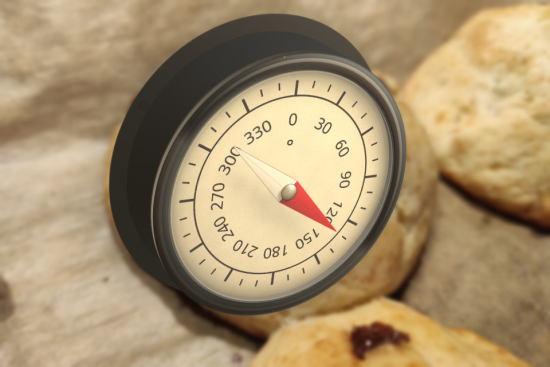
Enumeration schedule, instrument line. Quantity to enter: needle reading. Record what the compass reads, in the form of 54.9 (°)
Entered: 130 (°)
